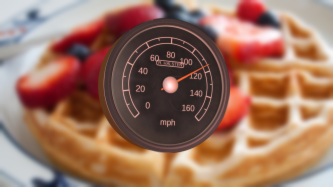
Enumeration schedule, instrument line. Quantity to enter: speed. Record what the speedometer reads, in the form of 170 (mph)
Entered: 115 (mph)
